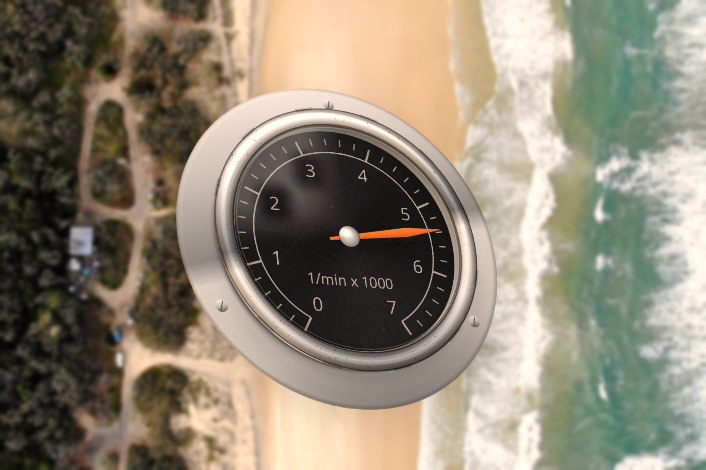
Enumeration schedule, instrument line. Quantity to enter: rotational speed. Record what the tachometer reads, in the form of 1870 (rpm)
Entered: 5400 (rpm)
